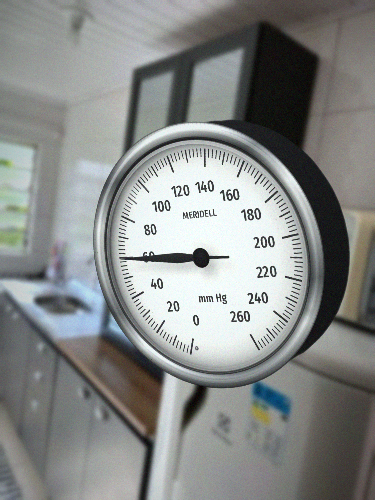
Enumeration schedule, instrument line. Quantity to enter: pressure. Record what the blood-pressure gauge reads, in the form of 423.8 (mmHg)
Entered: 60 (mmHg)
